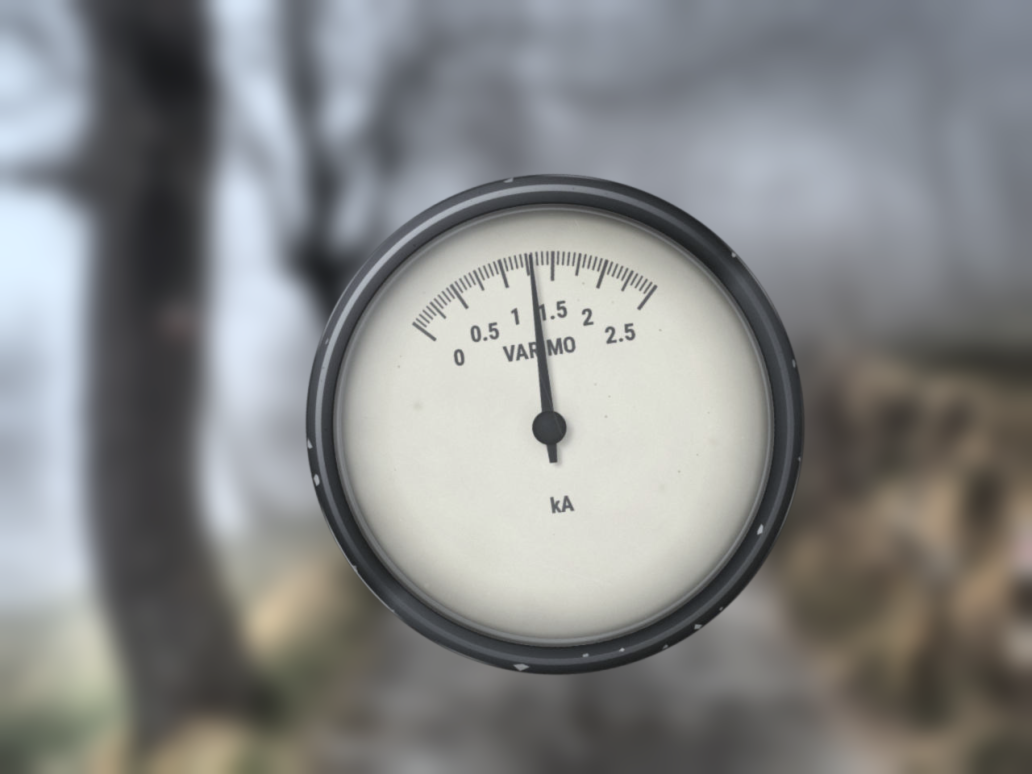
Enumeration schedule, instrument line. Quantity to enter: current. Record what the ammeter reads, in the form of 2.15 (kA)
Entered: 1.3 (kA)
